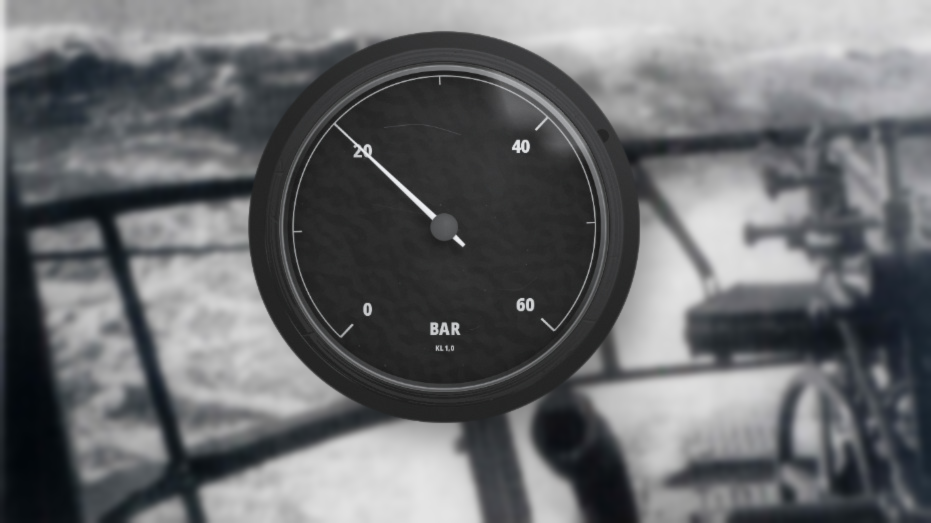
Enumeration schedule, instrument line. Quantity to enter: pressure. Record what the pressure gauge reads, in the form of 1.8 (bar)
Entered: 20 (bar)
